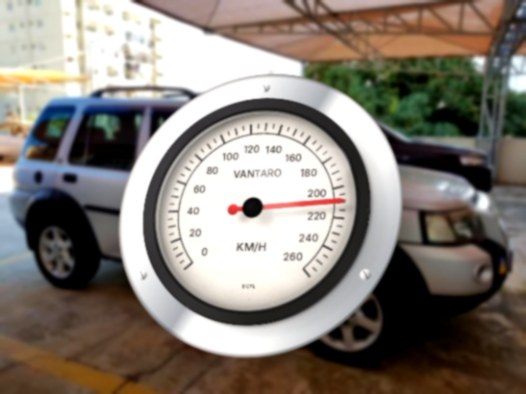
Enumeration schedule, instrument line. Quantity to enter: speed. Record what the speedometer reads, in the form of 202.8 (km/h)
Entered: 210 (km/h)
